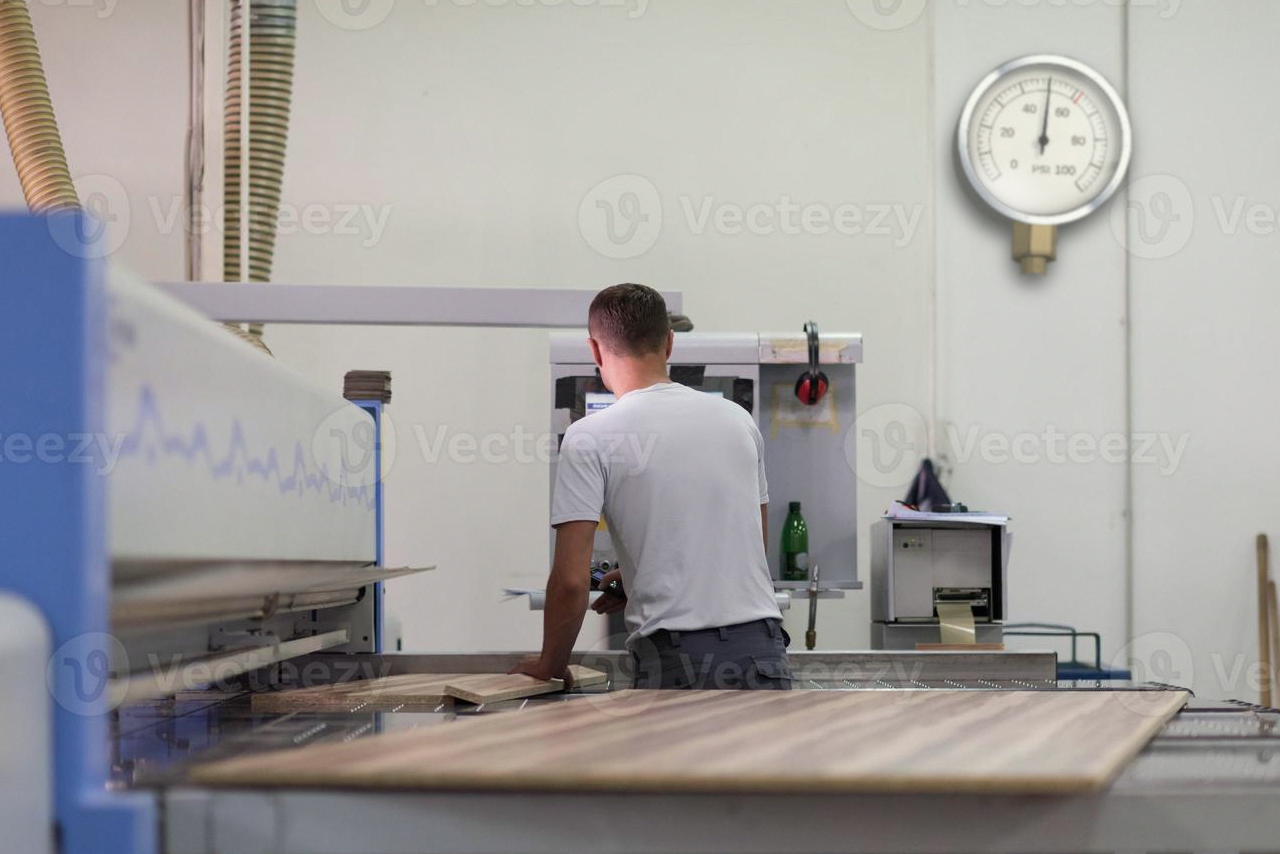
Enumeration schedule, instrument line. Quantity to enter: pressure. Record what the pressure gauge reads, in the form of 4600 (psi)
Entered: 50 (psi)
